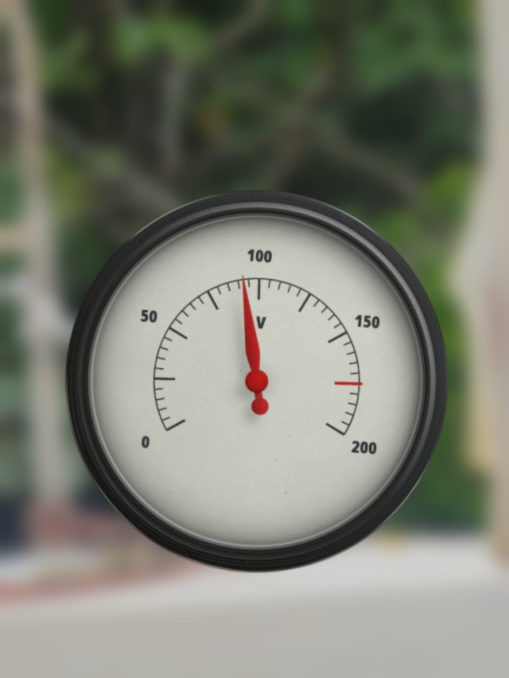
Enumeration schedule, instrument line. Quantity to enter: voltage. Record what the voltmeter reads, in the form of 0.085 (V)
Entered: 92.5 (V)
